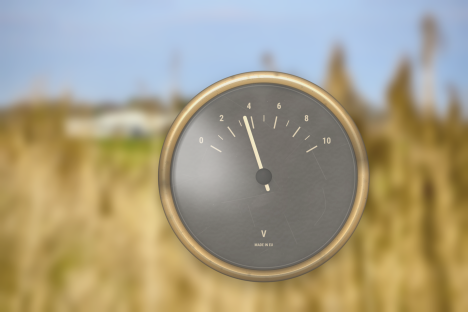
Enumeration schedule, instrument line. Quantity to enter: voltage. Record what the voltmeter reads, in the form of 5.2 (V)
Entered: 3.5 (V)
